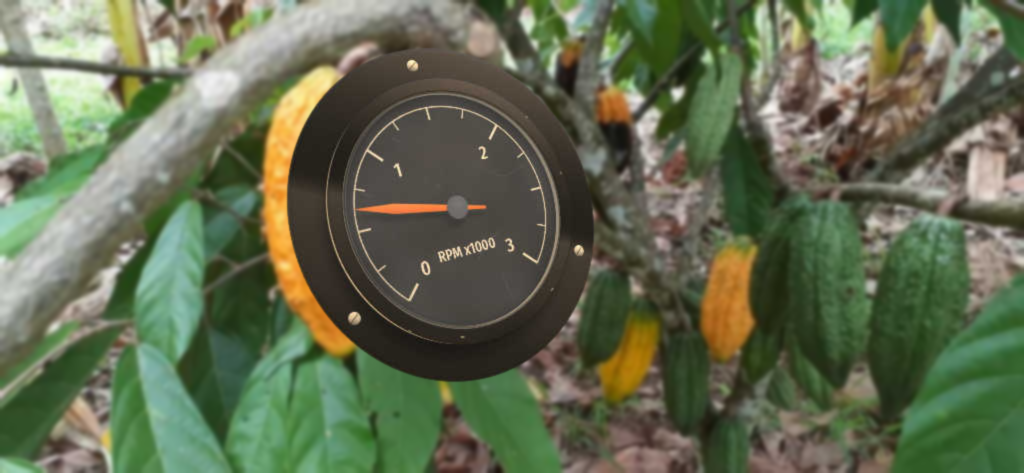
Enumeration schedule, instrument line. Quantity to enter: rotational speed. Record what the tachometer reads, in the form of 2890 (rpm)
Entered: 625 (rpm)
